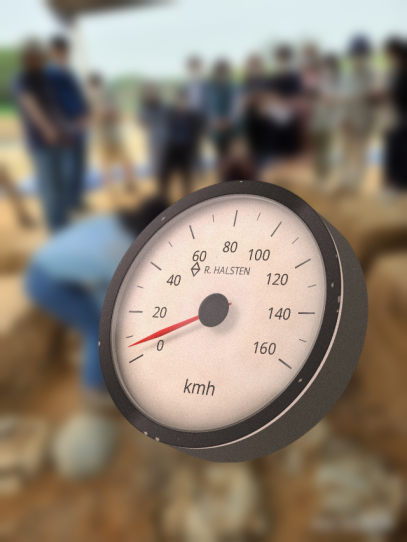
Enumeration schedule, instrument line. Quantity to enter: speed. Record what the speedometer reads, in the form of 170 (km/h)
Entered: 5 (km/h)
